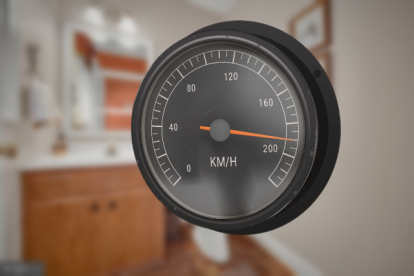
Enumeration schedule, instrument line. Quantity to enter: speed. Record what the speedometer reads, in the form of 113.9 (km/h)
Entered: 190 (km/h)
